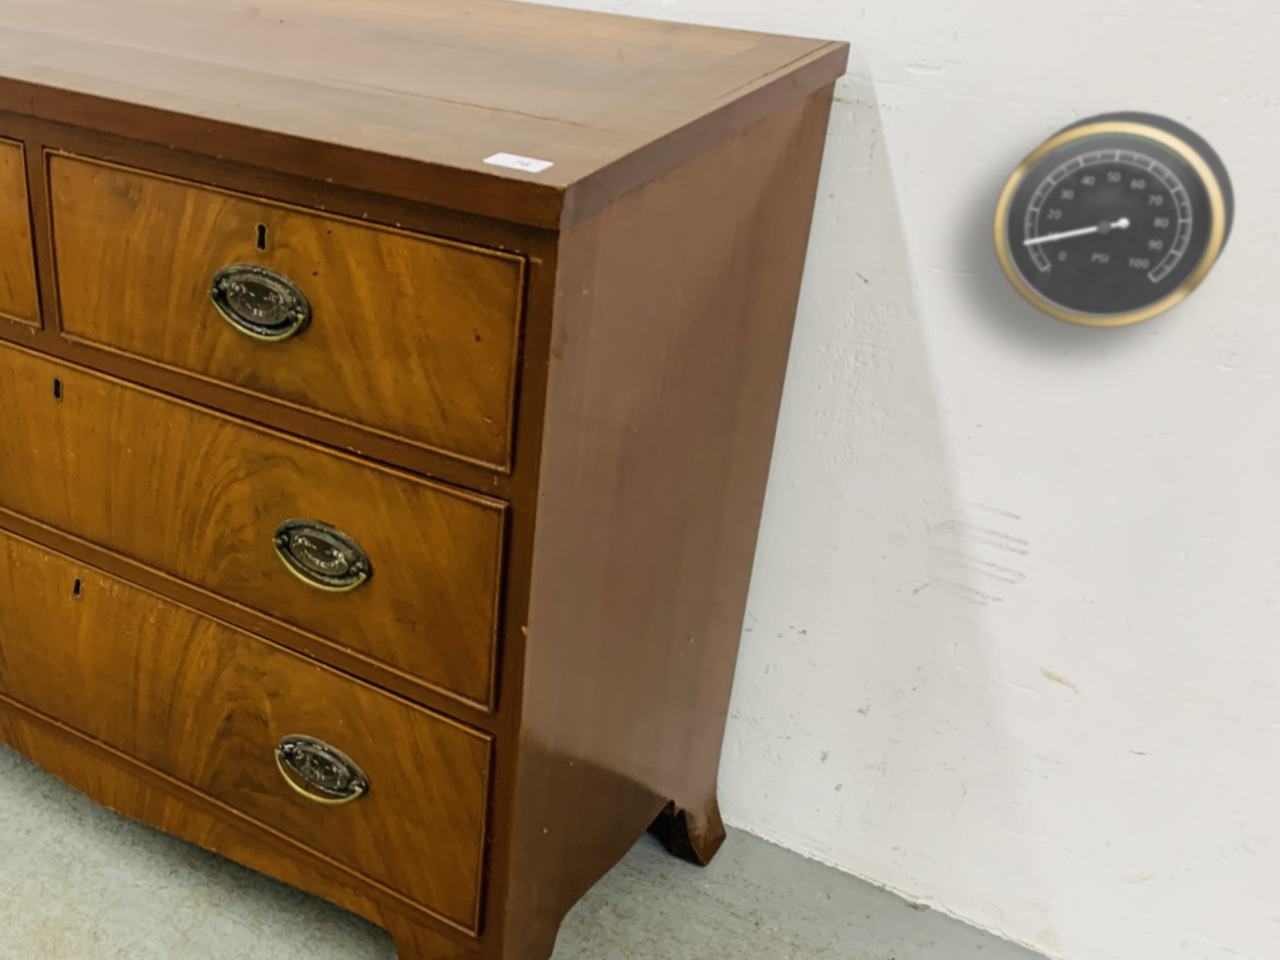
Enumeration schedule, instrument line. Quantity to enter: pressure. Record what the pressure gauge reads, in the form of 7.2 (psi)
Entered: 10 (psi)
